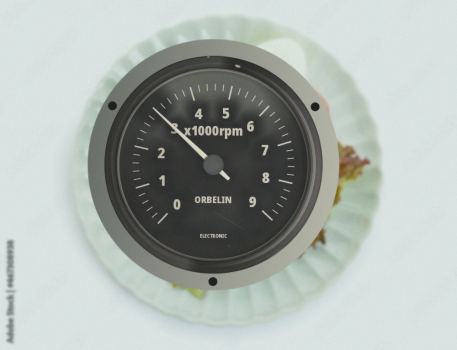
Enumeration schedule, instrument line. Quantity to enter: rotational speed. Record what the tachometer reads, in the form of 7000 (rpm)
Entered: 3000 (rpm)
